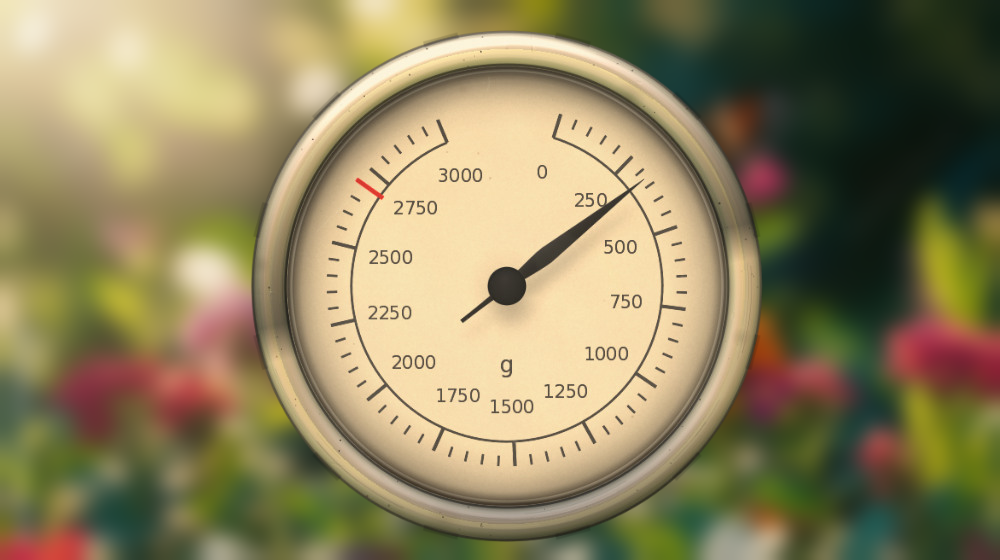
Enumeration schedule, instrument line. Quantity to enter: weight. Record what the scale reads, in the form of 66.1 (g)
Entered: 325 (g)
